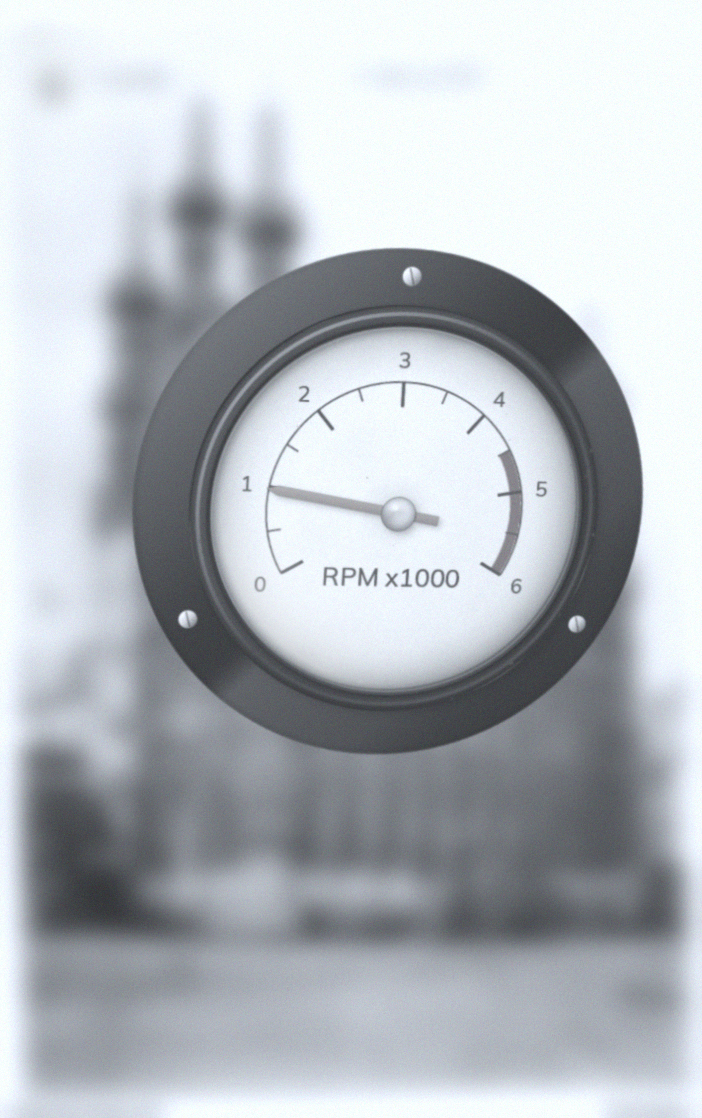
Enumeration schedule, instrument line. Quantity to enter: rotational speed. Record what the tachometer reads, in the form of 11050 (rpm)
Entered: 1000 (rpm)
